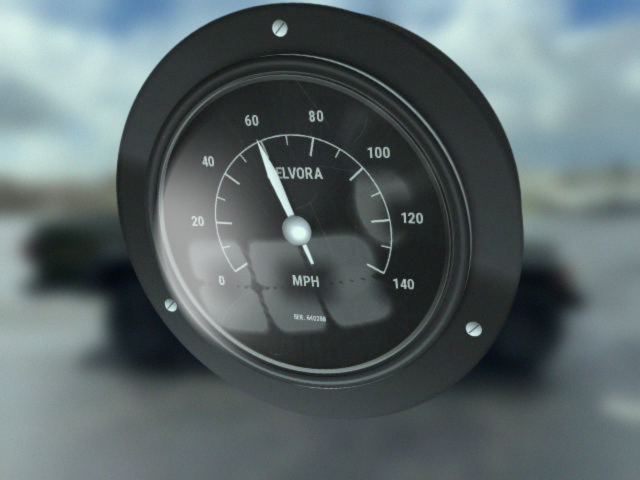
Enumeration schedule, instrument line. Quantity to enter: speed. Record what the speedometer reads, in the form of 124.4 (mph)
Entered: 60 (mph)
